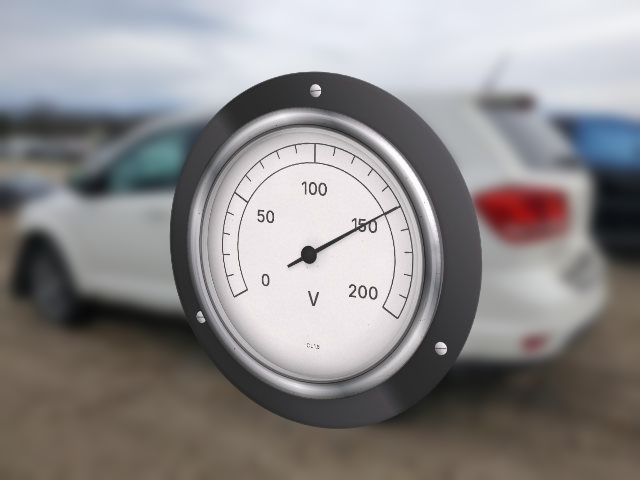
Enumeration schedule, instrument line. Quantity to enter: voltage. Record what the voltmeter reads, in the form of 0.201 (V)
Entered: 150 (V)
